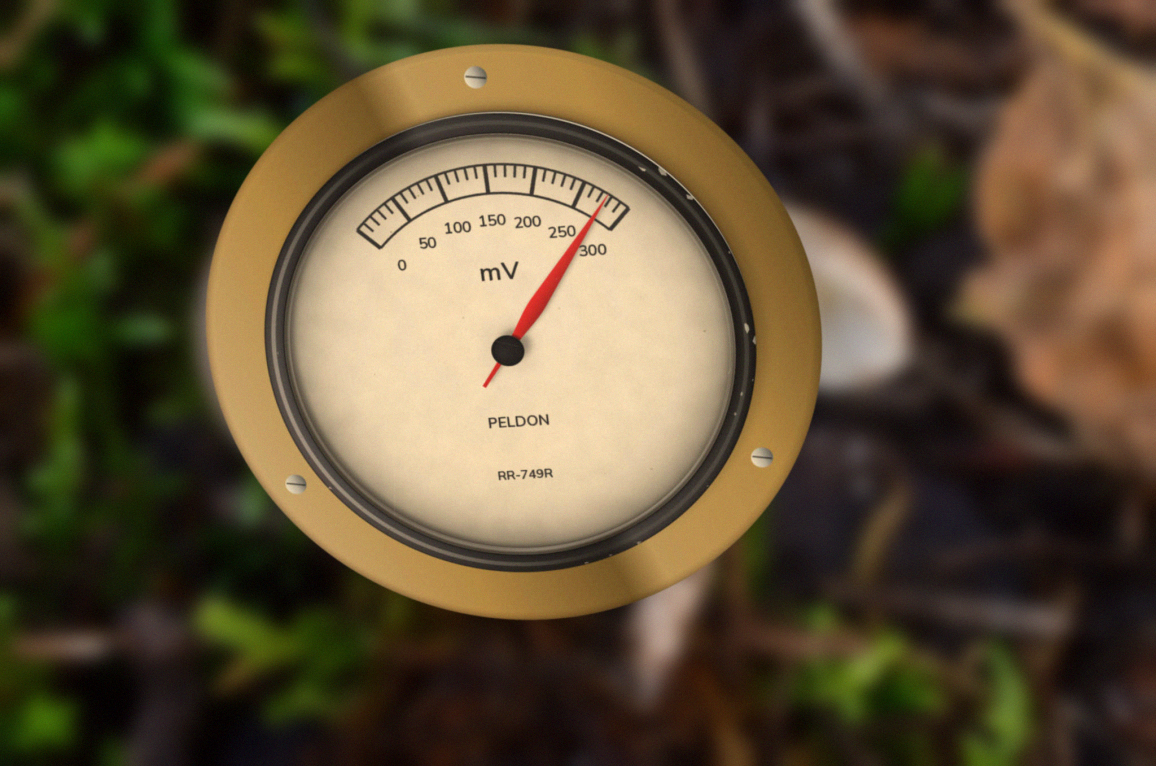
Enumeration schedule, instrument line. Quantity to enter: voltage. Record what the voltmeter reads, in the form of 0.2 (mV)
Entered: 275 (mV)
